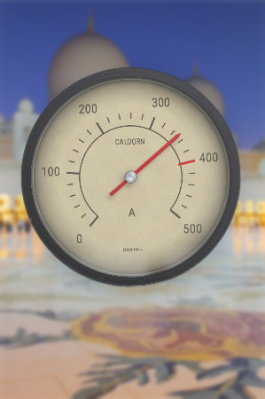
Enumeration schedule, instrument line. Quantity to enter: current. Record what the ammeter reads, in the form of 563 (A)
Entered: 350 (A)
